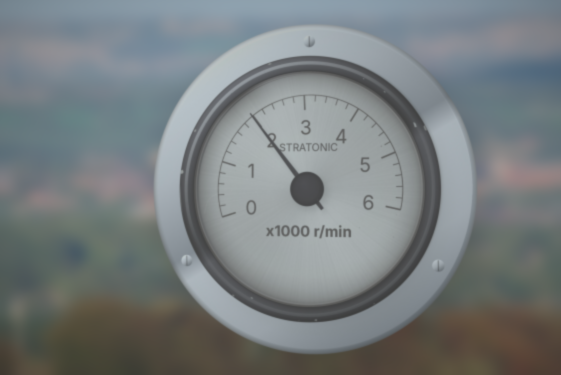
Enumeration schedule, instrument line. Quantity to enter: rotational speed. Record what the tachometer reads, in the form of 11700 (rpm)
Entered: 2000 (rpm)
